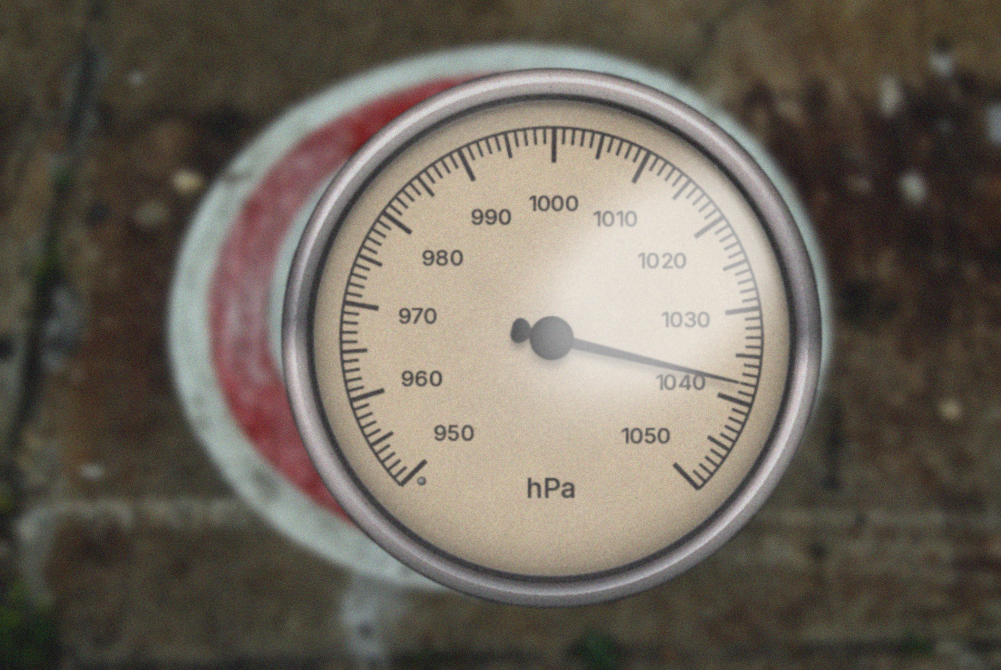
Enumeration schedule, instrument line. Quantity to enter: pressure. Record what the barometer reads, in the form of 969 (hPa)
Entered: 1038 (hPa)
